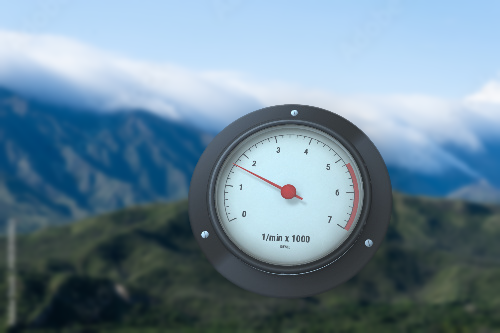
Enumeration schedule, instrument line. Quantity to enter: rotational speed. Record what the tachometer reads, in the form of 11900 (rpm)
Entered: 1600 (rpm)
